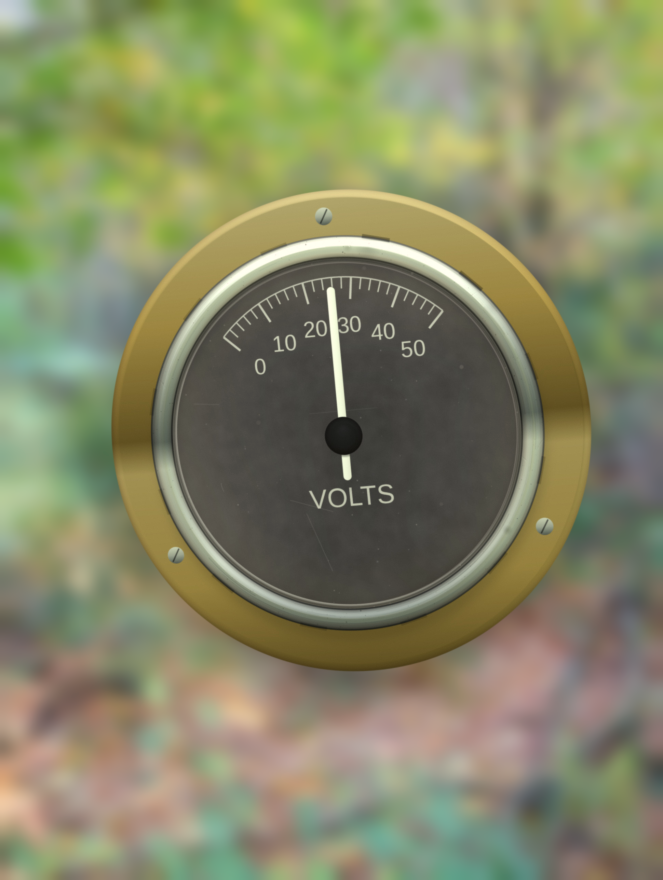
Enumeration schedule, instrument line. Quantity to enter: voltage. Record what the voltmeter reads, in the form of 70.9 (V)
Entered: 26 (V)
